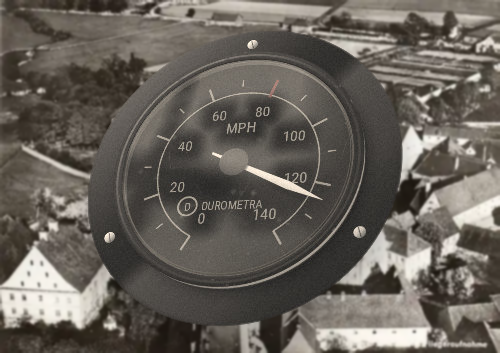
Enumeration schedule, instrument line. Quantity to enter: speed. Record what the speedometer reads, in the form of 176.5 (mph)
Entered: 125 (mph)
